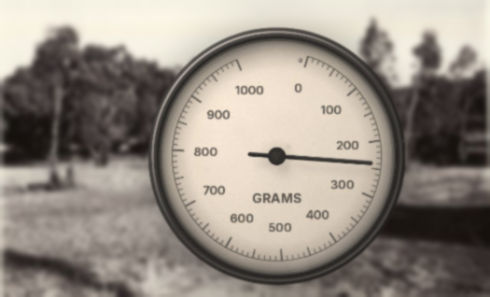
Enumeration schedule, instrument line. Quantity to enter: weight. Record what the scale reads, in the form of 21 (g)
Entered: 240 (g)
